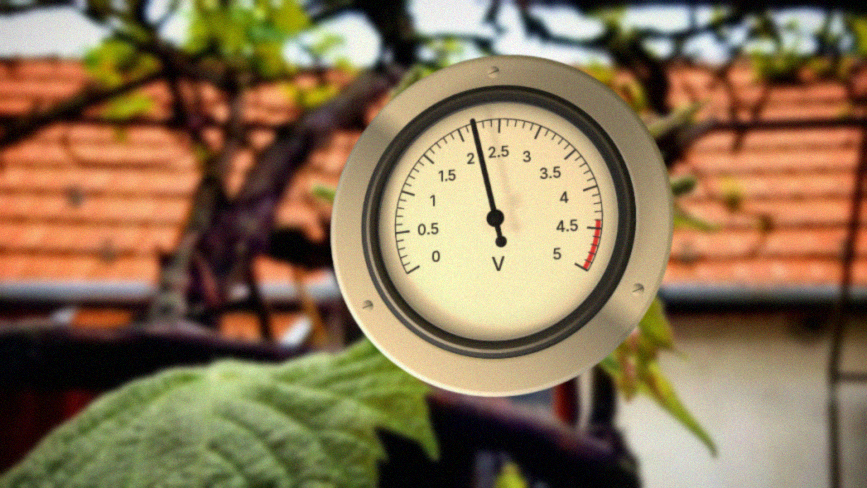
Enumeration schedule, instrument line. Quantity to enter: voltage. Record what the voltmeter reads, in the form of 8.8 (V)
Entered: 2.2 (V)
